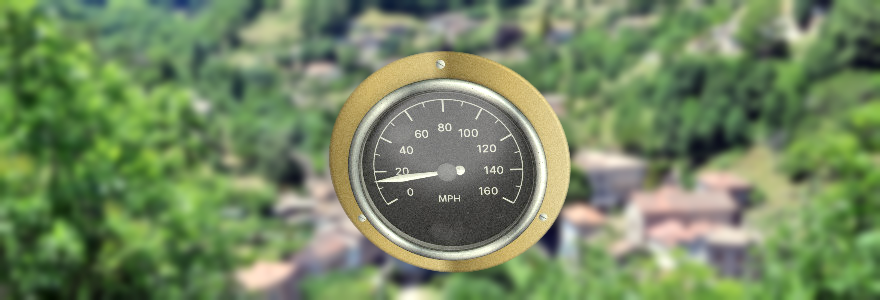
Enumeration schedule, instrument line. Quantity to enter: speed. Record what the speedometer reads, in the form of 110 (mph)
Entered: 15 (mph)
